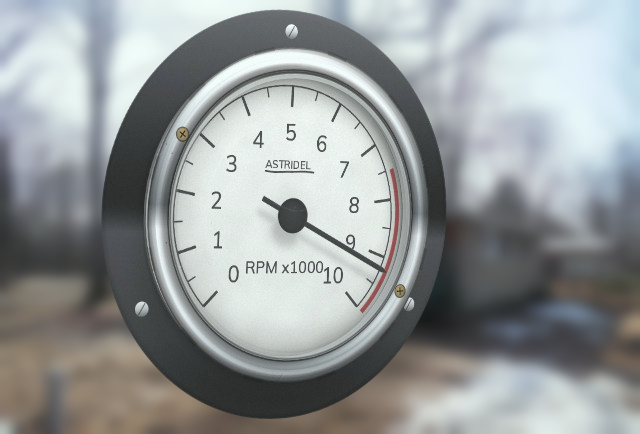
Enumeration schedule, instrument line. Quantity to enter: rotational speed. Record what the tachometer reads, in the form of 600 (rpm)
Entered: 9250 (rpm)
